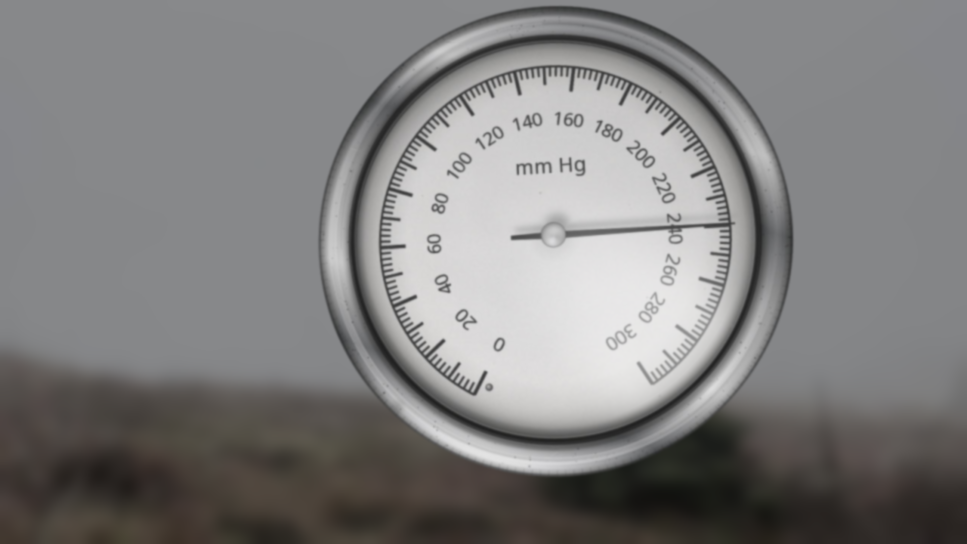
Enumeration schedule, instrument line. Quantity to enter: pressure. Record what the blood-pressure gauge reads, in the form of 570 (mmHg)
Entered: 240 (mmHg)
